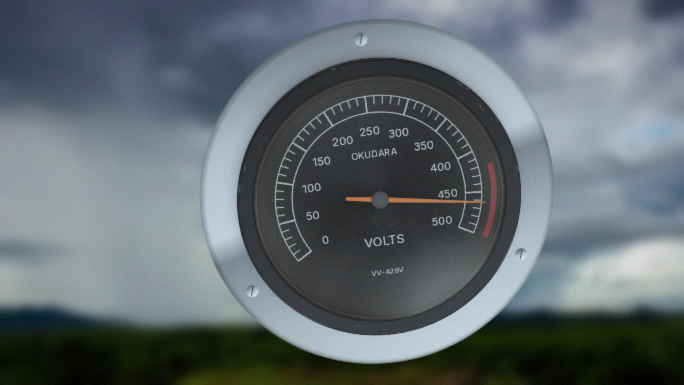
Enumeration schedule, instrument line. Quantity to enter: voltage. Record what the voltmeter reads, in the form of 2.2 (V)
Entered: 460 (V)
